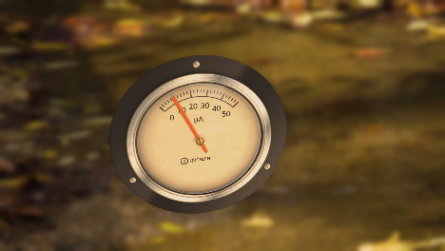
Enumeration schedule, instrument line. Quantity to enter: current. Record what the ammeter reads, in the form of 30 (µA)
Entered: 10 (µA)
